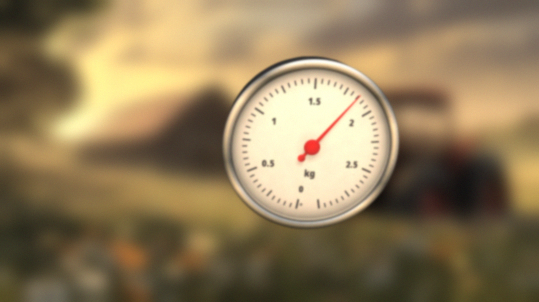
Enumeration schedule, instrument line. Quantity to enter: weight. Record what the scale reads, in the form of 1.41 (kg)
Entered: 1.85 (kg)
